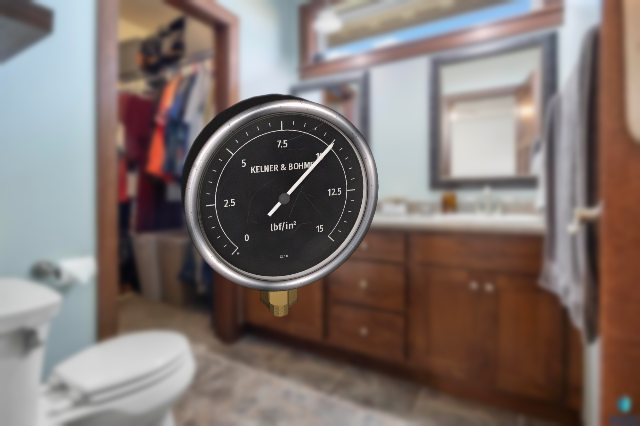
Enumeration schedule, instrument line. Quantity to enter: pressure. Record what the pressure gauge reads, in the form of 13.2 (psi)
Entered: 10 (psi)
